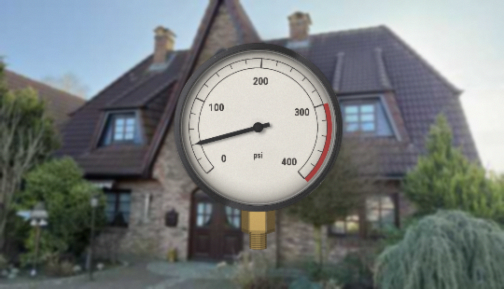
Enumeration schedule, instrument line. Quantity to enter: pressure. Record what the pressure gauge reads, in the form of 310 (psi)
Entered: 40 (psi)
